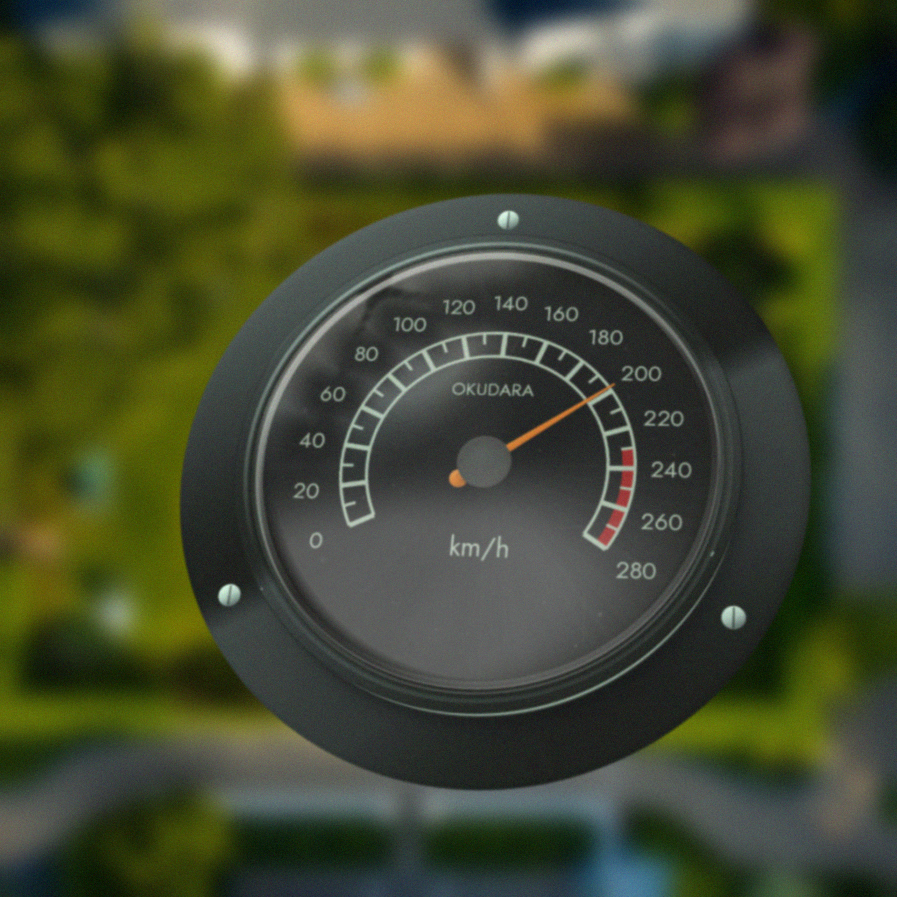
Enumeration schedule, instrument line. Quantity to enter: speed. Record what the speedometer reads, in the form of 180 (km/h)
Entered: 200 (km/h)
